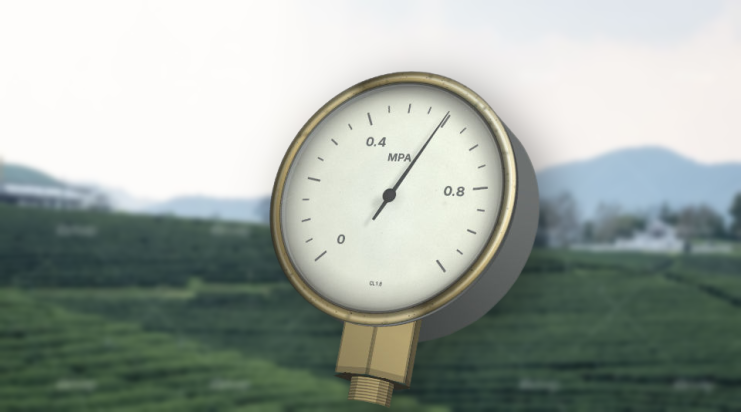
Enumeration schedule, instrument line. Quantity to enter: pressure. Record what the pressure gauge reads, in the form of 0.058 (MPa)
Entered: 0.6 (MPa)
